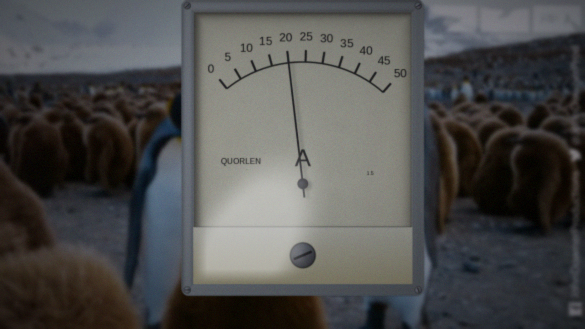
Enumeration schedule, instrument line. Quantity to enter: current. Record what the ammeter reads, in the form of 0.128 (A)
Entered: 20 (A)
